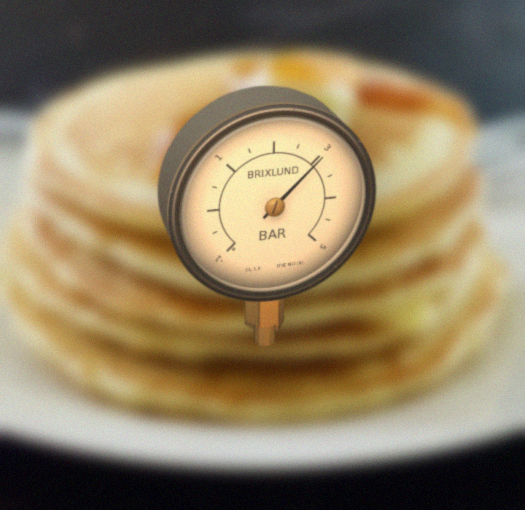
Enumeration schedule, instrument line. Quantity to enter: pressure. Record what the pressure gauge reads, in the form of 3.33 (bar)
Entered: 3 (bar)
